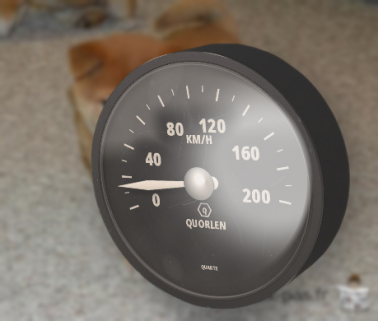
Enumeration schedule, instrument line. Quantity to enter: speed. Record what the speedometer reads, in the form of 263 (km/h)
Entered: 15 (km/h)
